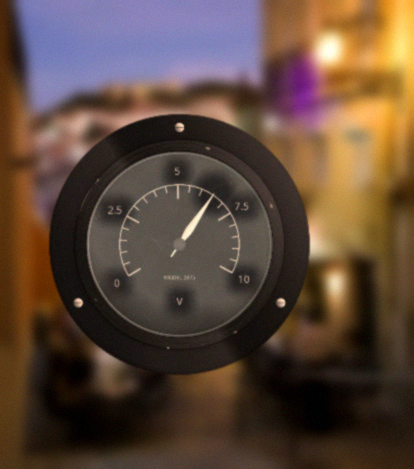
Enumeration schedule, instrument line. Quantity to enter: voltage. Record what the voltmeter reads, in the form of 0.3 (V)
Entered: 6.5 (V)
